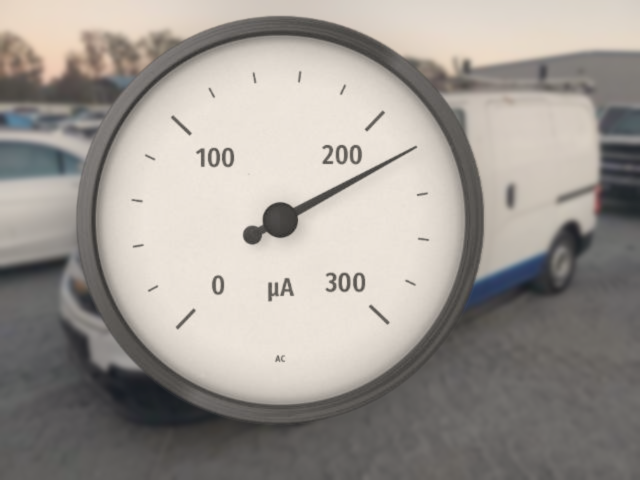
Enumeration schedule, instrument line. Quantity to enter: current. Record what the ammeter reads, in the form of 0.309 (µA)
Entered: 220 (µA)
